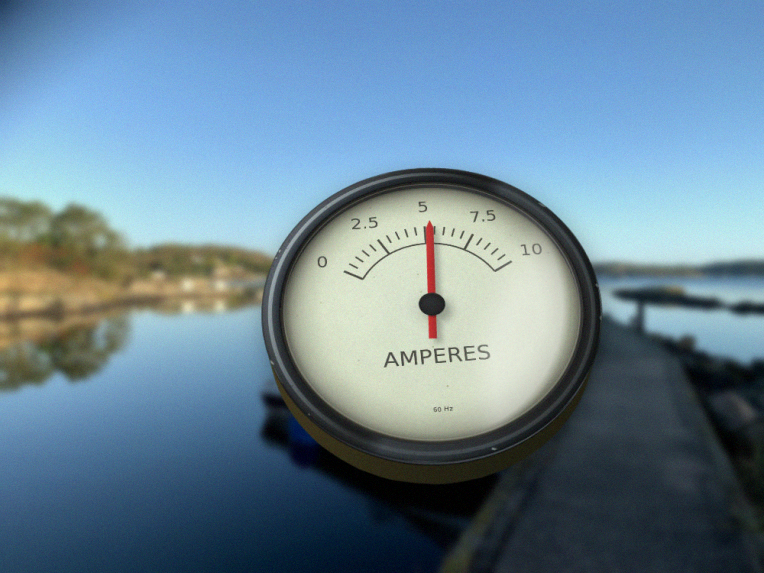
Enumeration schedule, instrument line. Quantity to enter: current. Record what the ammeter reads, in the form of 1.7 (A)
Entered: 5.25 (A)
